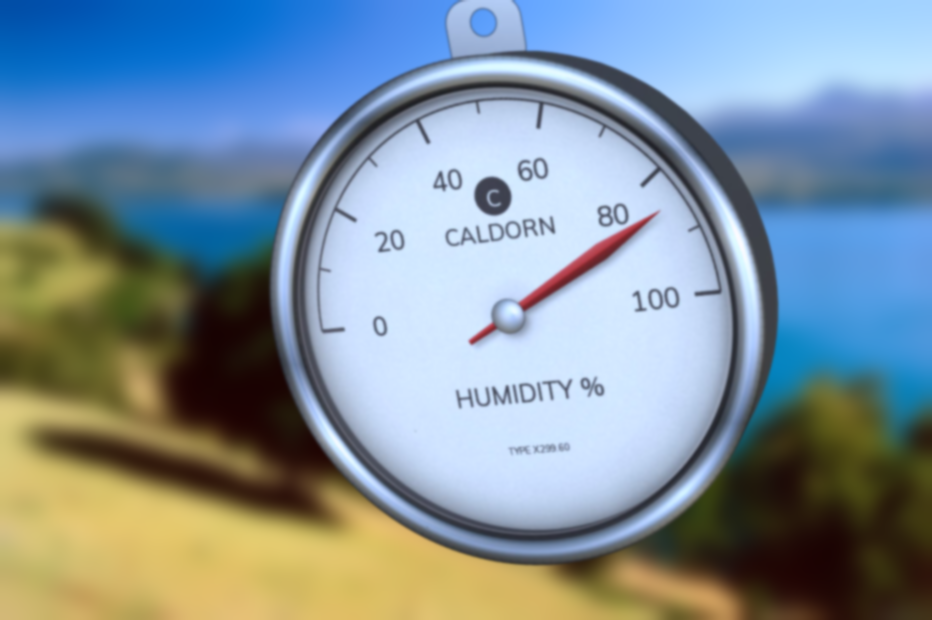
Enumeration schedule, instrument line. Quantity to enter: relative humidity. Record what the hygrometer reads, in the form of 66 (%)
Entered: 85 (%)
